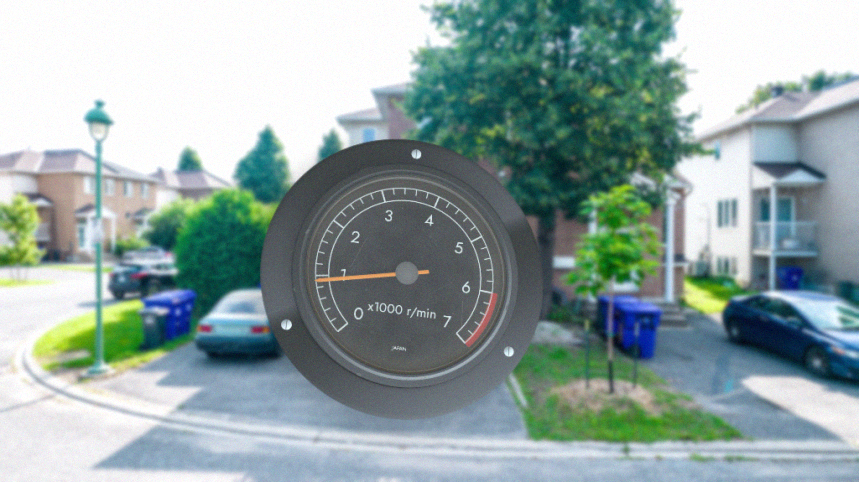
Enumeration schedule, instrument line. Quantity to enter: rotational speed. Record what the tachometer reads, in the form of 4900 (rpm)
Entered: 900 (rpm)
